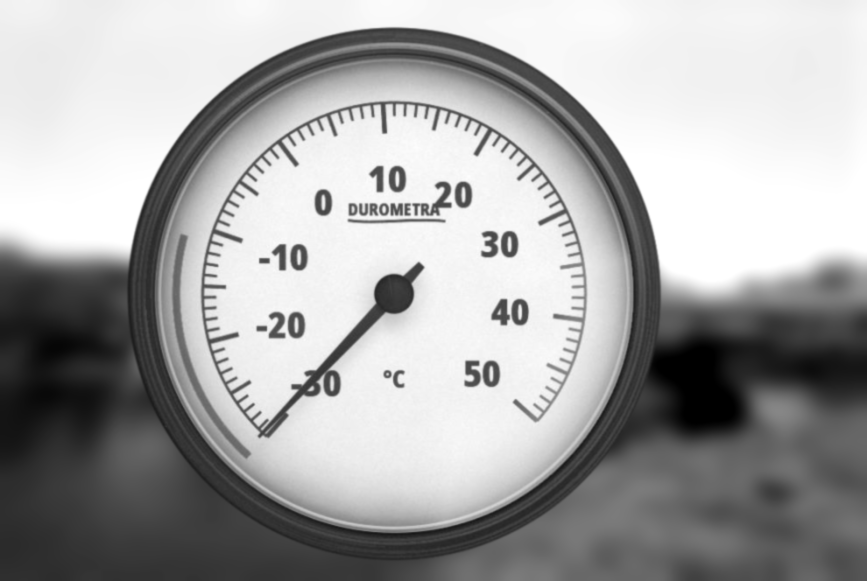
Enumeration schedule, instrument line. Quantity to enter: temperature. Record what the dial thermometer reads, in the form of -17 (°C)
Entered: -29.5 (°C)
